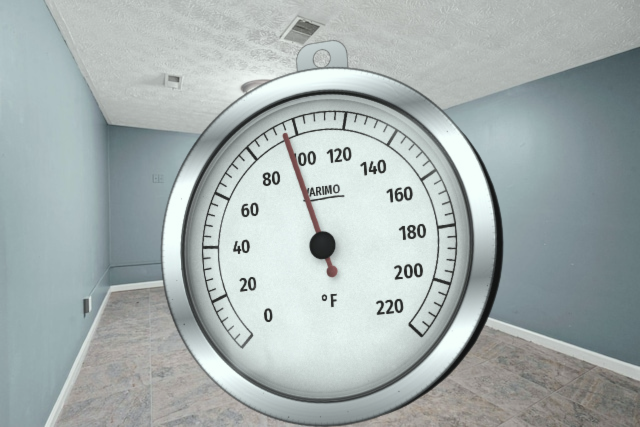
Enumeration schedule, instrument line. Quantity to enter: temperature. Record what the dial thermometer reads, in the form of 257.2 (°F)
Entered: 96 (°F)
